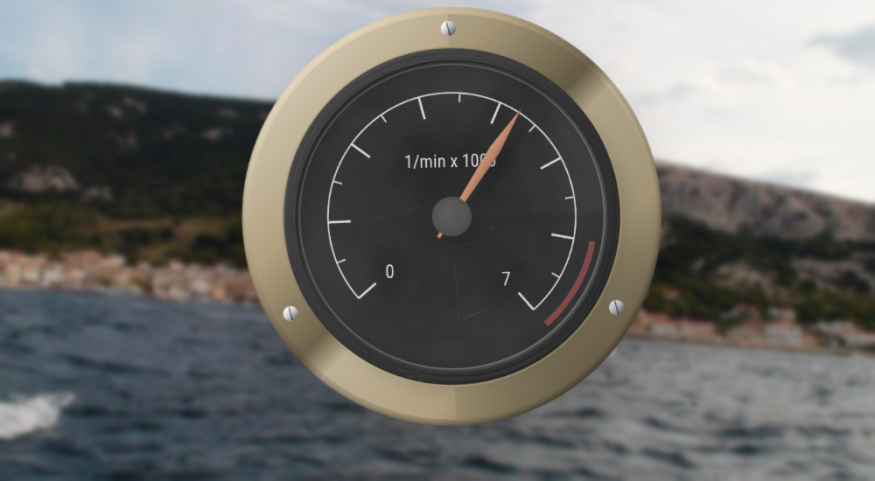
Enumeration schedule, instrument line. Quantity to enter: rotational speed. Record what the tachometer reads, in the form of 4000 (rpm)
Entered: 4250 (rpm)
